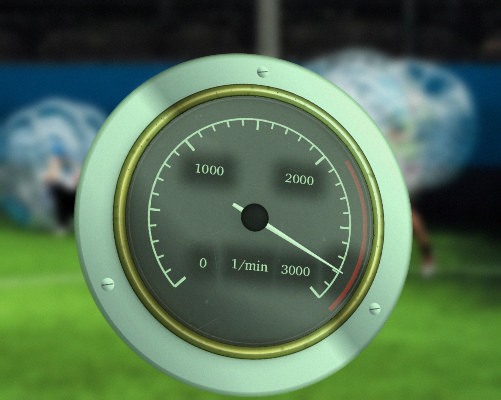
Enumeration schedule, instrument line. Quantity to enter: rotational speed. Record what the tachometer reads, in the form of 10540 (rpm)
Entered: 2800 (rpm)
